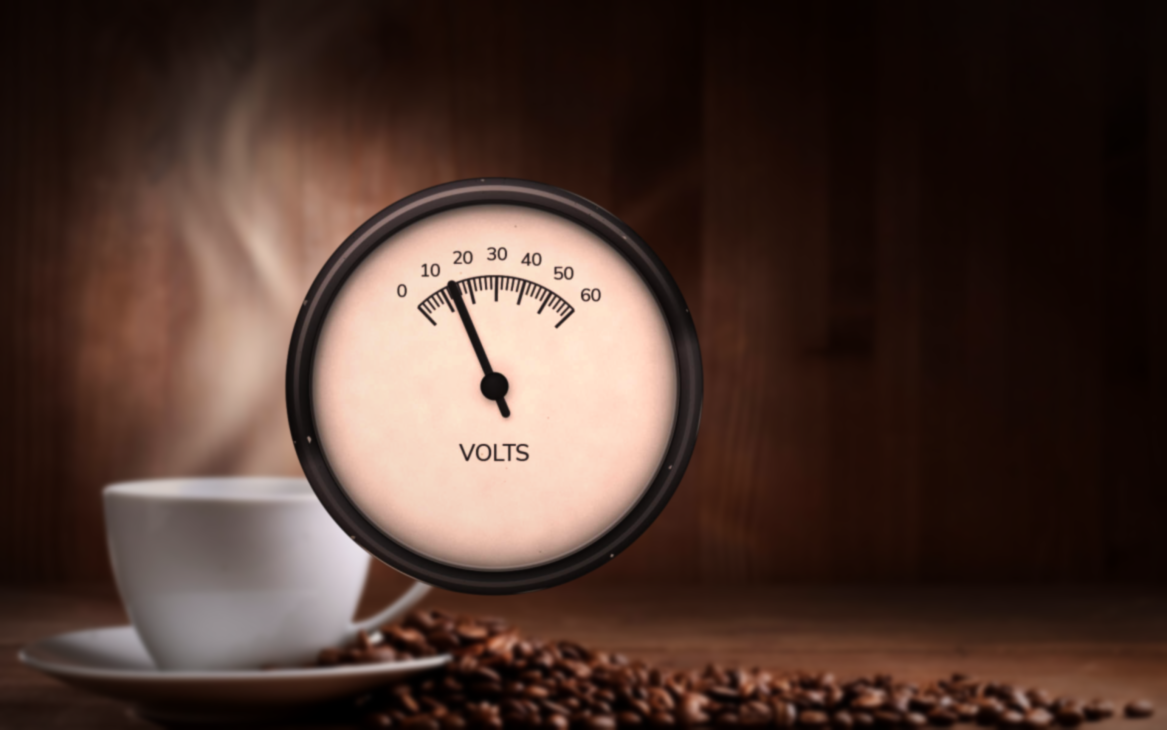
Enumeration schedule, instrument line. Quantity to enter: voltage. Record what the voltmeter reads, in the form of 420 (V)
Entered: 14 (V)
